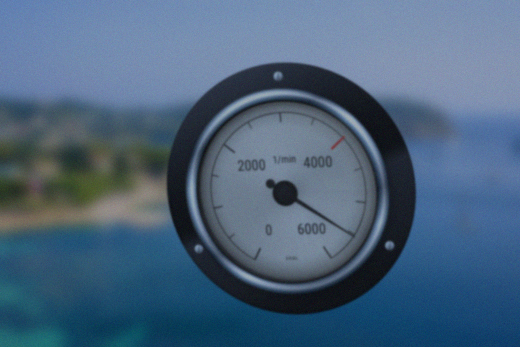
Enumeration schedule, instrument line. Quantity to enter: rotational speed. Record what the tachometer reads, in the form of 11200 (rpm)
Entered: 5500 (rpm)
